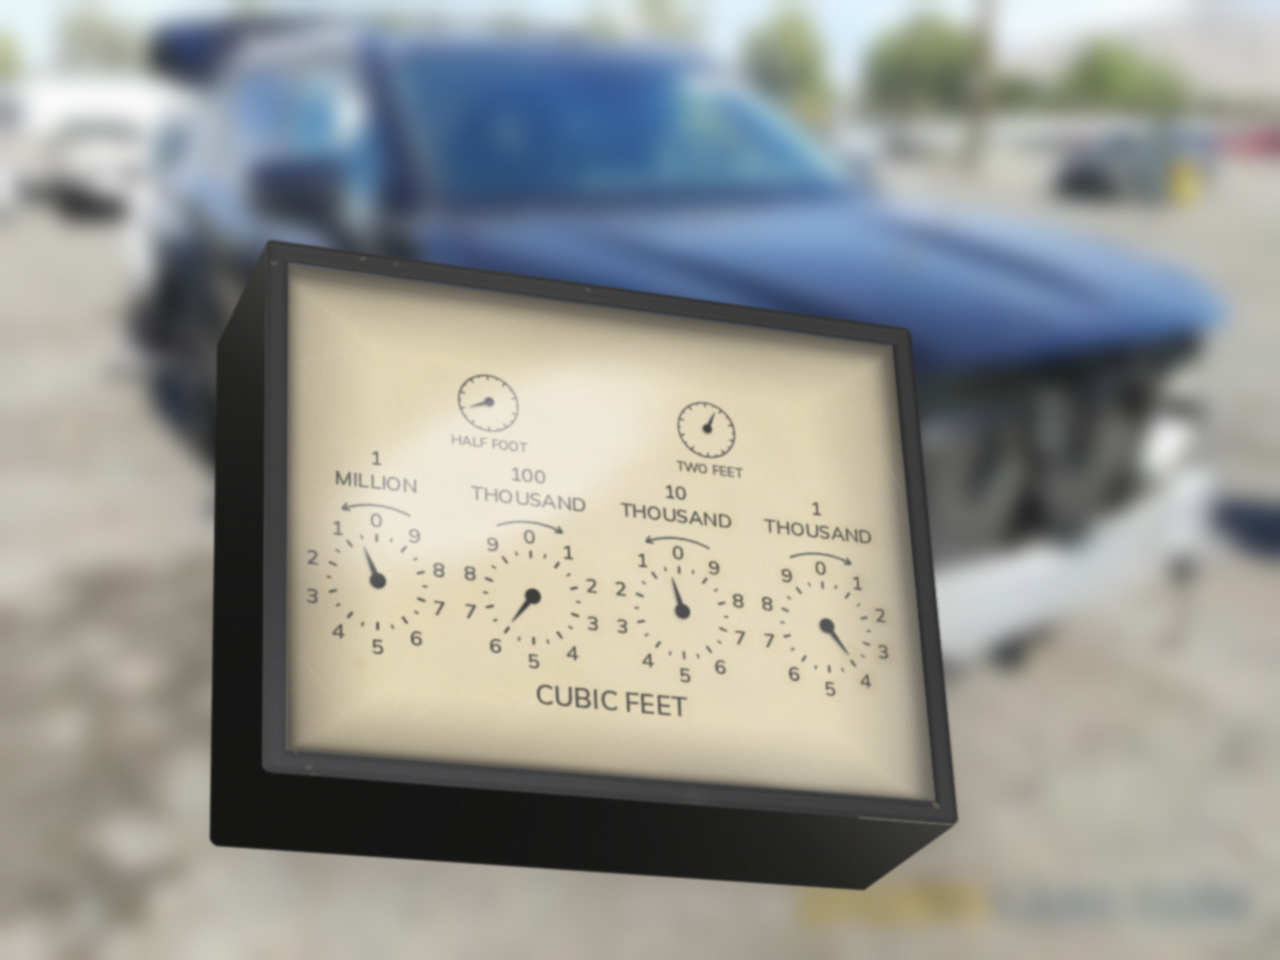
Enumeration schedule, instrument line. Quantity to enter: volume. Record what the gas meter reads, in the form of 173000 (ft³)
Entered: 60400 (ft³)
